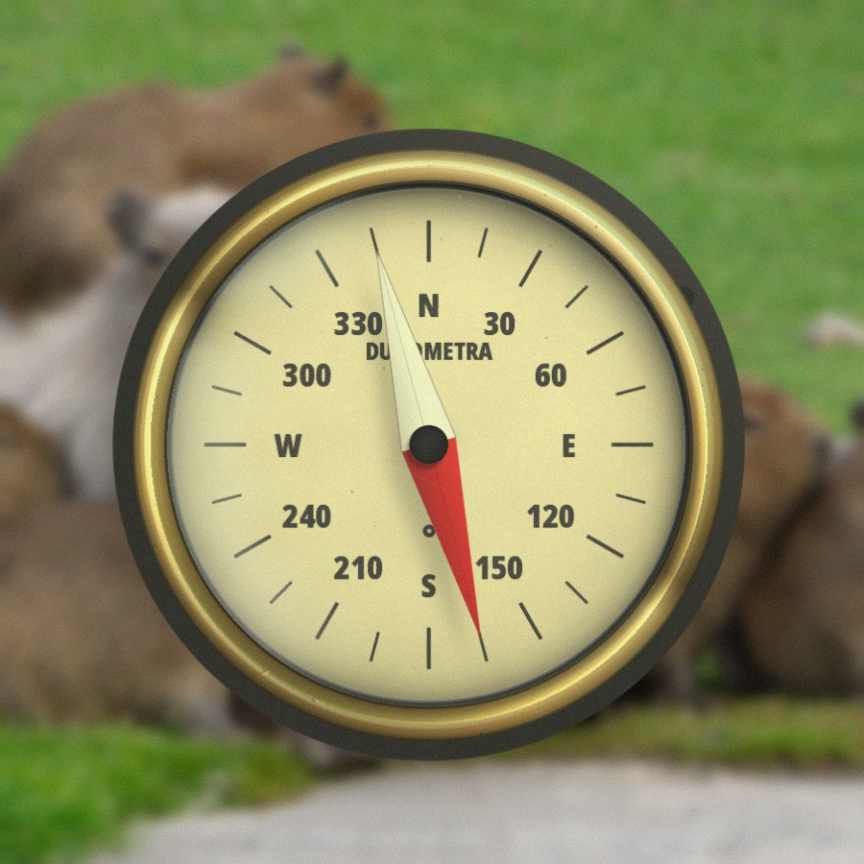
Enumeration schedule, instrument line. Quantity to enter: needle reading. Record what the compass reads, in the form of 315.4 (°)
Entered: 165 (°)
